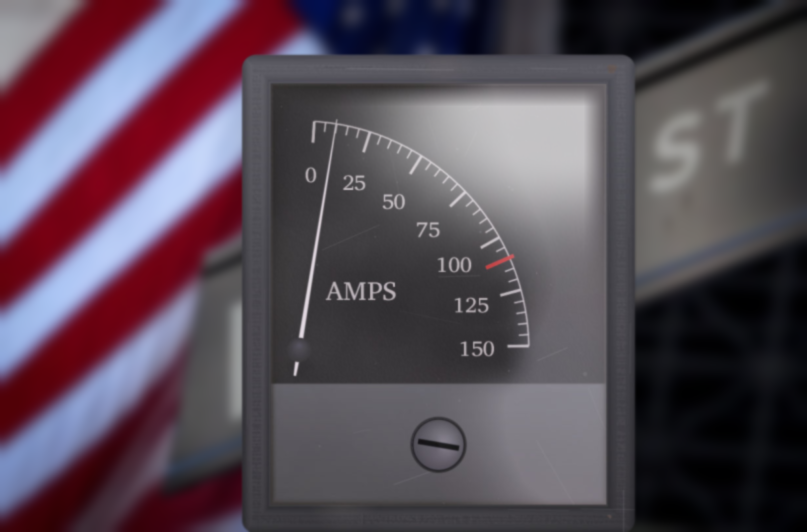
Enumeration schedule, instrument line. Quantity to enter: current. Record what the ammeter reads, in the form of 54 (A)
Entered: 10 (A)
